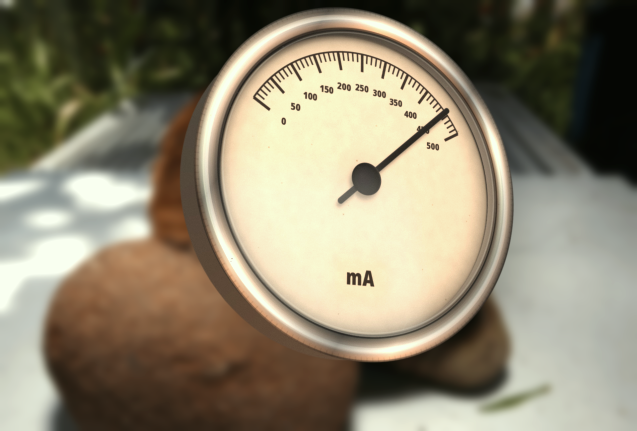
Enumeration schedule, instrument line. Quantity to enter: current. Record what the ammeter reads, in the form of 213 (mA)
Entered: 450 (mA)
